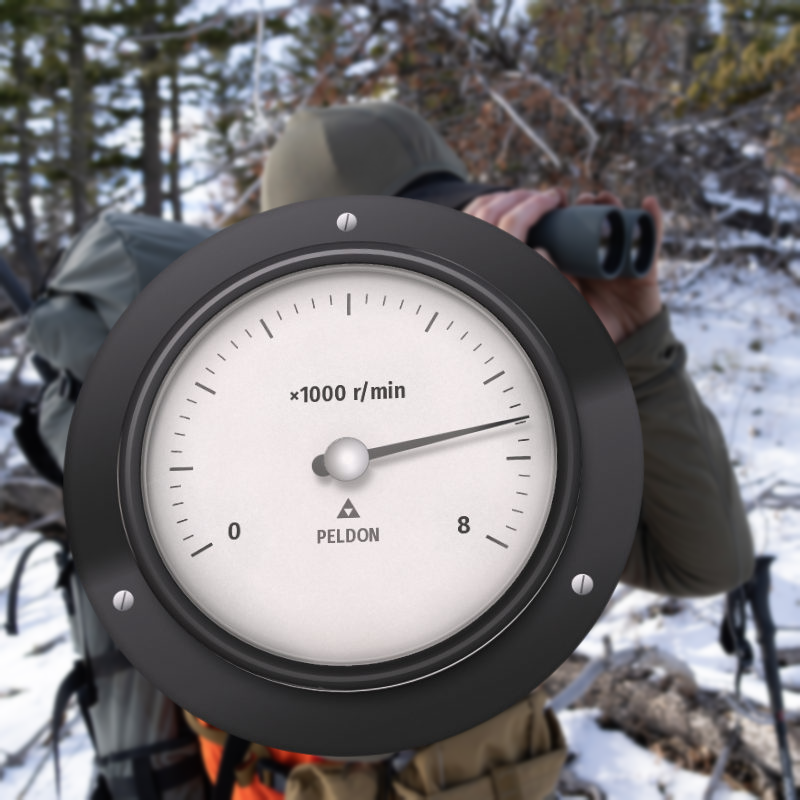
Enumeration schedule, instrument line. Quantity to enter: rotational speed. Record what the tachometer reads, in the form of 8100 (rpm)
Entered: 6600 (rpm)
